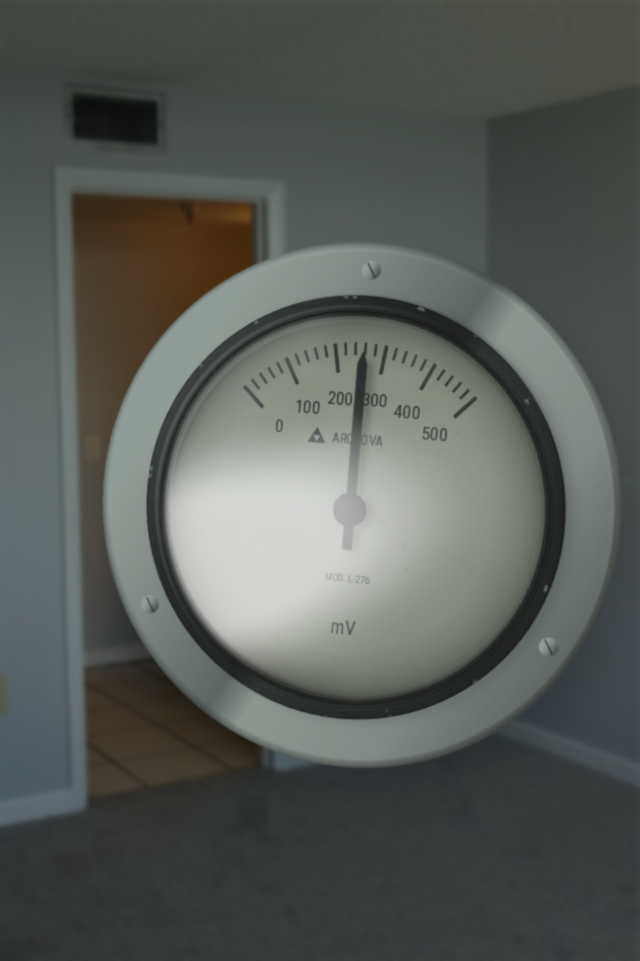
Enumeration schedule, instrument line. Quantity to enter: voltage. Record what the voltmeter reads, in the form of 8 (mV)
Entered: 260 (mV)
